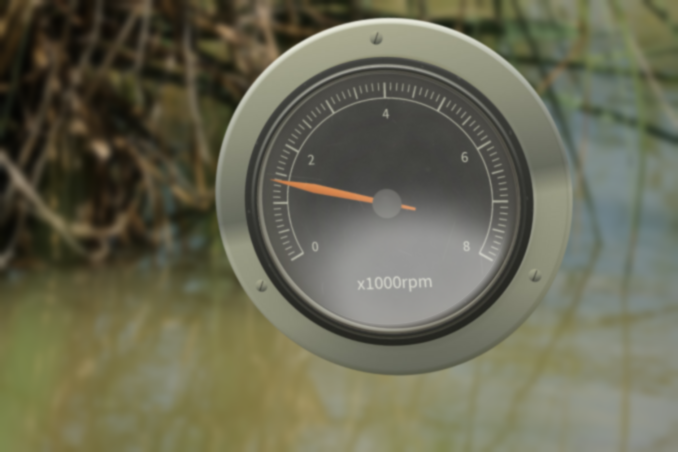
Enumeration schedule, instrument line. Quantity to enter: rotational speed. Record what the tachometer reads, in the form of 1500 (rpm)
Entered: 1400 (rpm)
